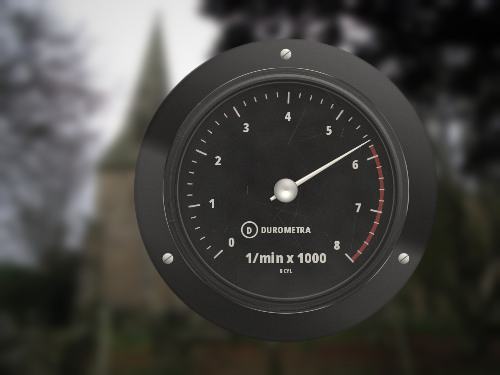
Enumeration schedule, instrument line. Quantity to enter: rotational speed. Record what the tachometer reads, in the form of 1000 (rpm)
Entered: 5700 (rpm)
